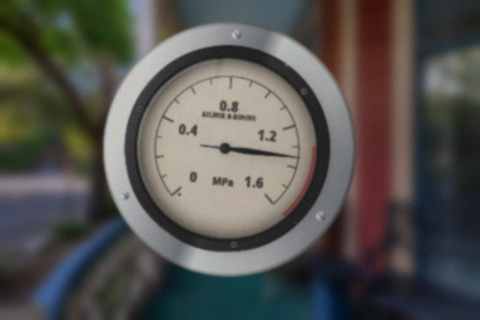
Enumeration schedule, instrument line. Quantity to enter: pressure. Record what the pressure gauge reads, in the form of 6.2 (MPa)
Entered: 1.35 (MPa)
